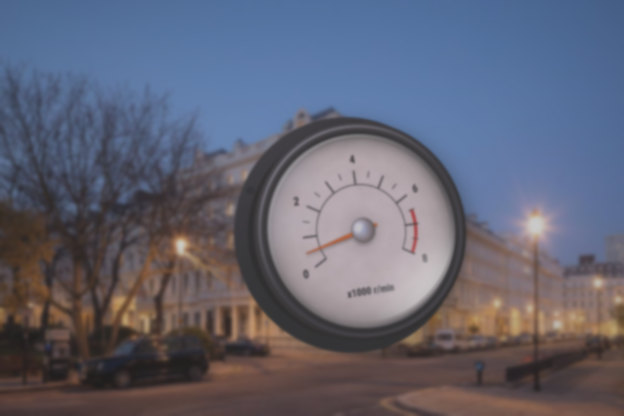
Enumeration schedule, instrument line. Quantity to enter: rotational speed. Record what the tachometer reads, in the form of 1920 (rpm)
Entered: 500 (rpm)
